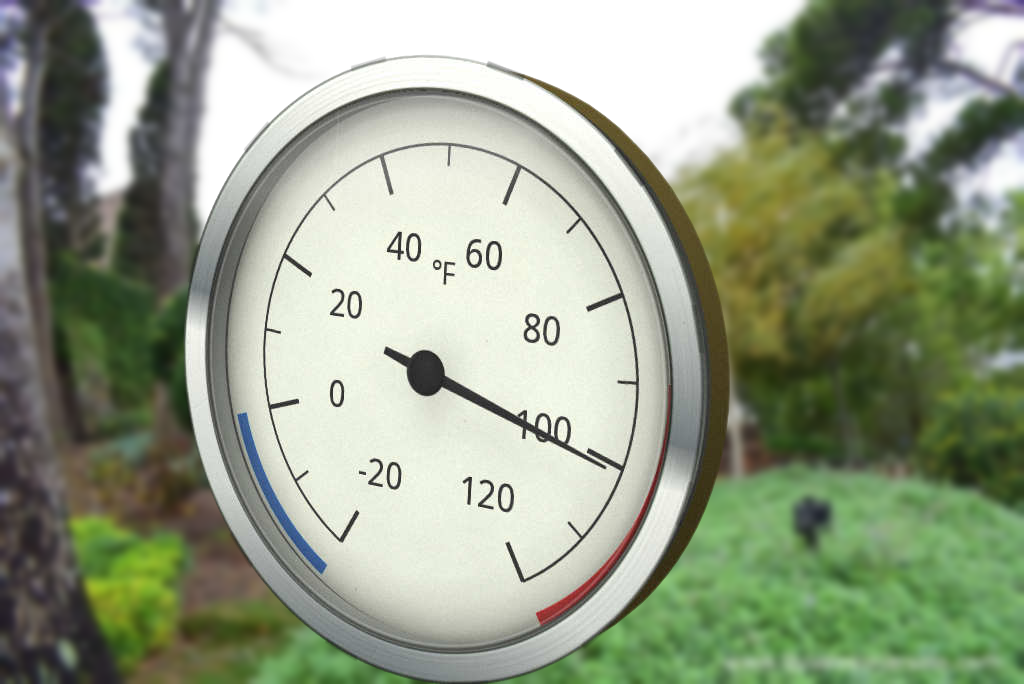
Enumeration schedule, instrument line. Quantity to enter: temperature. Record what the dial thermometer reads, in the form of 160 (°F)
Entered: 100 (°F)
